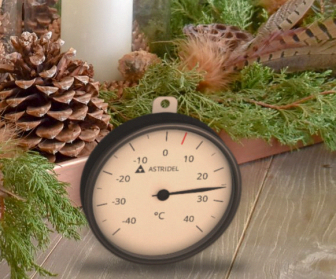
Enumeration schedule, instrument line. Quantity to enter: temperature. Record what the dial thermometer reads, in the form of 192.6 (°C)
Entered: 25 (°C)
